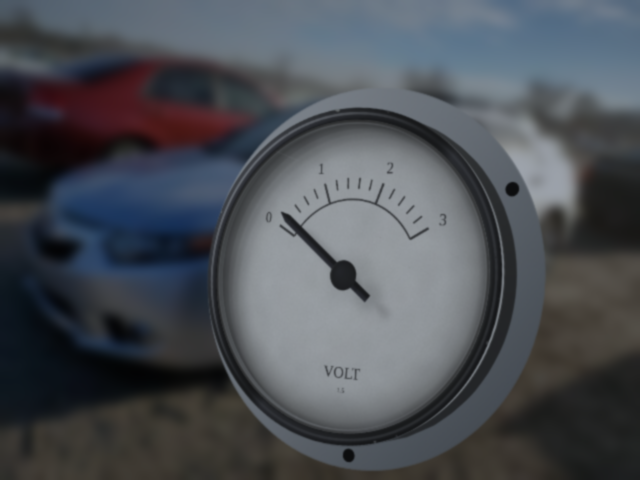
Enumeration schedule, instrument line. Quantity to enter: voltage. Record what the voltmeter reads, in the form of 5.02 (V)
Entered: 0.2 (V)
